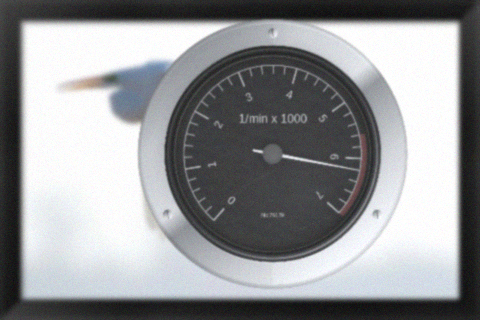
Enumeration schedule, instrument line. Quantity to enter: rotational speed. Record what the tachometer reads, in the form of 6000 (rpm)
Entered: 6200 (rpm)
